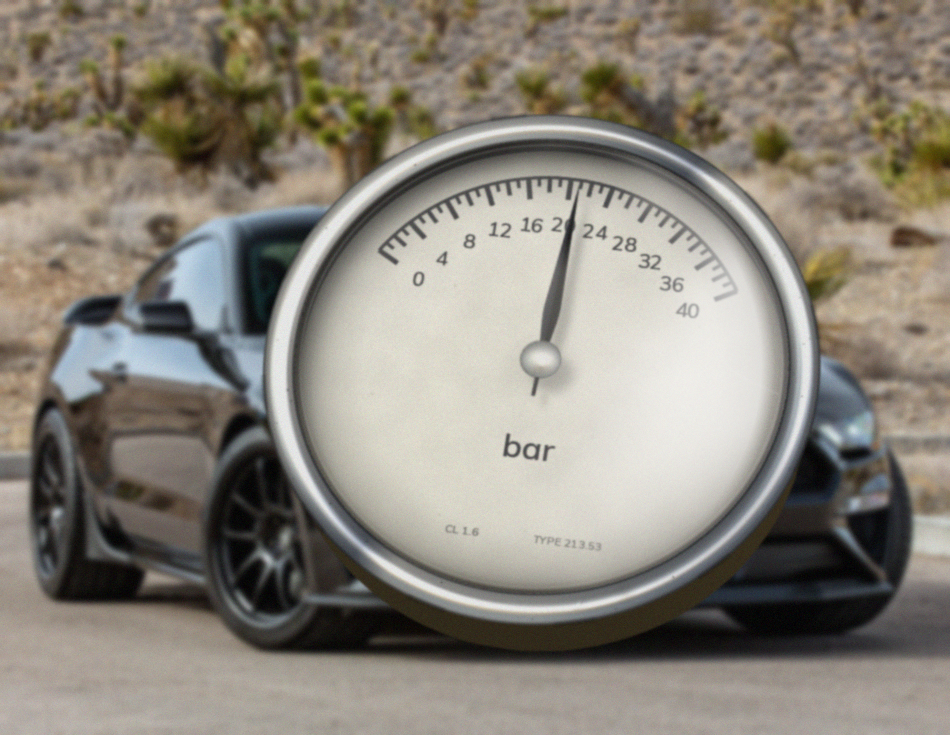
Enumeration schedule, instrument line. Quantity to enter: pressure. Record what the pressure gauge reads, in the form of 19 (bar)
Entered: 21 (bar)
